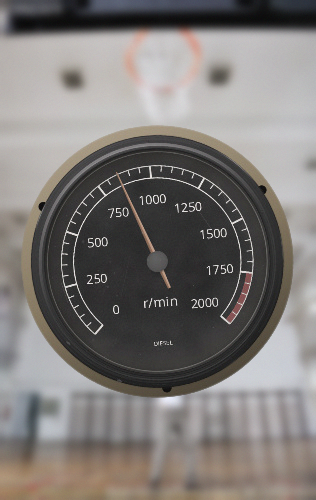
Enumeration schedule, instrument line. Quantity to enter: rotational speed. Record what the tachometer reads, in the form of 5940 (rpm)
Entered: 850 (rpm)
